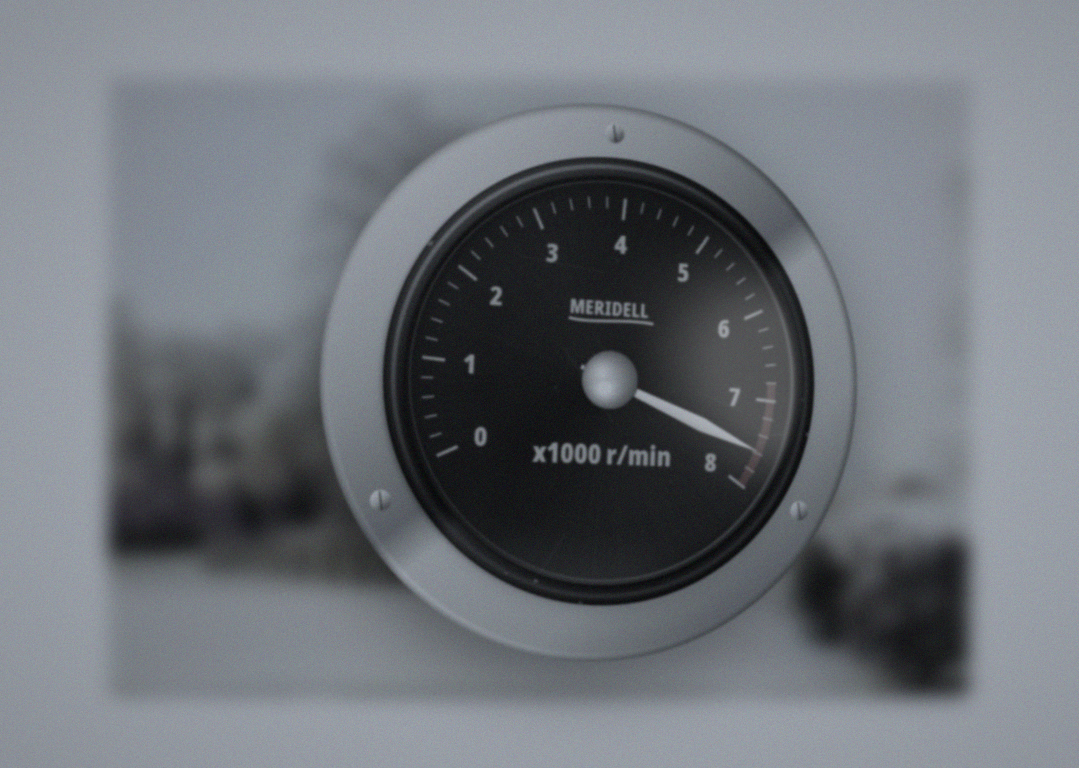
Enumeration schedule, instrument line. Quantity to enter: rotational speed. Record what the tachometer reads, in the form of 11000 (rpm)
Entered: 7600 (rpm)
